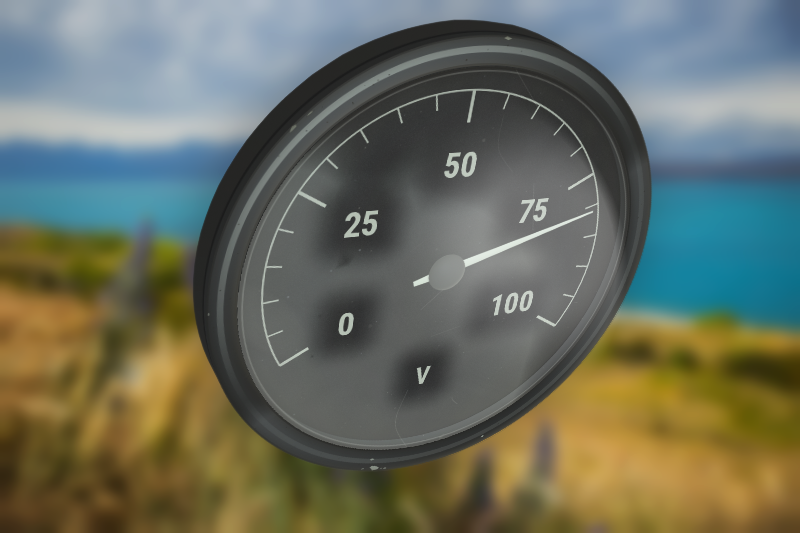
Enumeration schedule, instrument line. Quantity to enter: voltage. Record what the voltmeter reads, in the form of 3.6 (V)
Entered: 80 (V)
